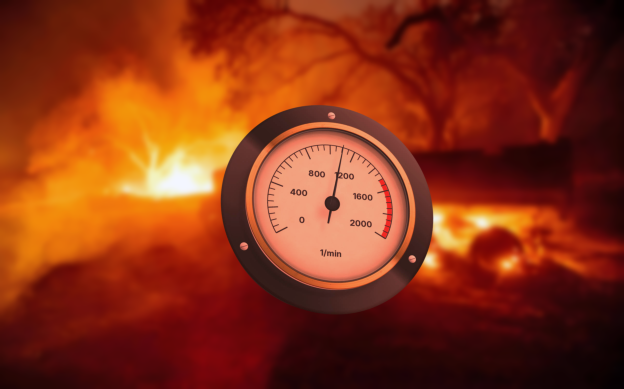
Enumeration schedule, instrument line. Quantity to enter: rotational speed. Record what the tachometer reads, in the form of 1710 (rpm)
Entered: 1100 (rpm)
